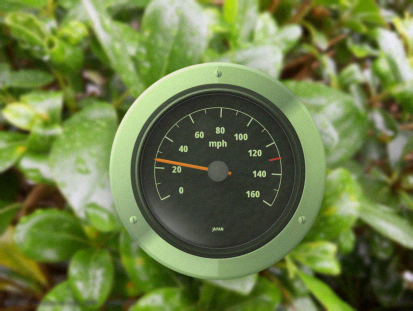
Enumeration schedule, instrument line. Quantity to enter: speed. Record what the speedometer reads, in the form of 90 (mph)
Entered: 25 (mph)
